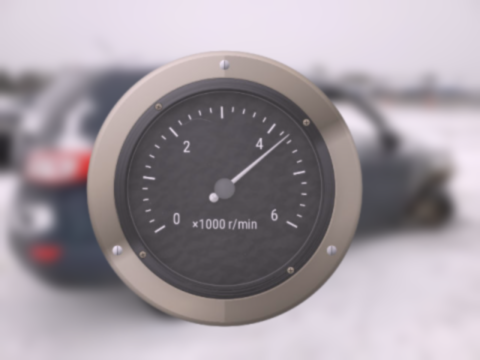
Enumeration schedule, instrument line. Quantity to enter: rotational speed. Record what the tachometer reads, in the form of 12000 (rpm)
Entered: 4300 (rpm)
